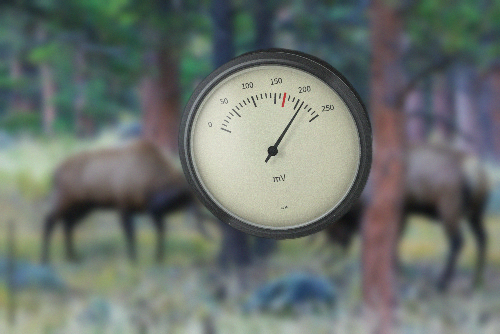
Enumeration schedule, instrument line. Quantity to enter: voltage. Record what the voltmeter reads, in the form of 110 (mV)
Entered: 210 (mV)
